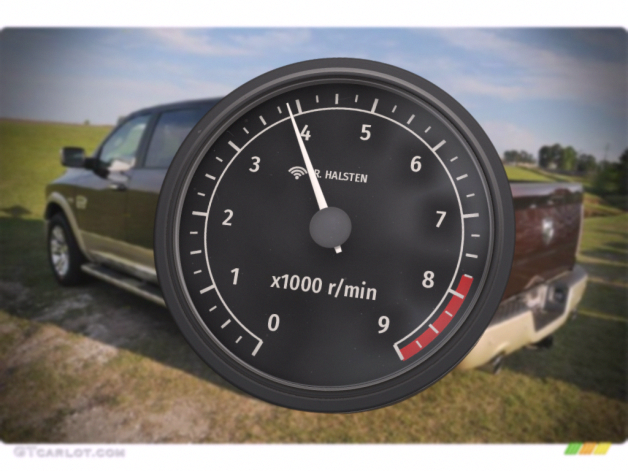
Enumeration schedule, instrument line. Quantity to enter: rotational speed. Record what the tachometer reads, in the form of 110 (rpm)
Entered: 3875 (rpm)
